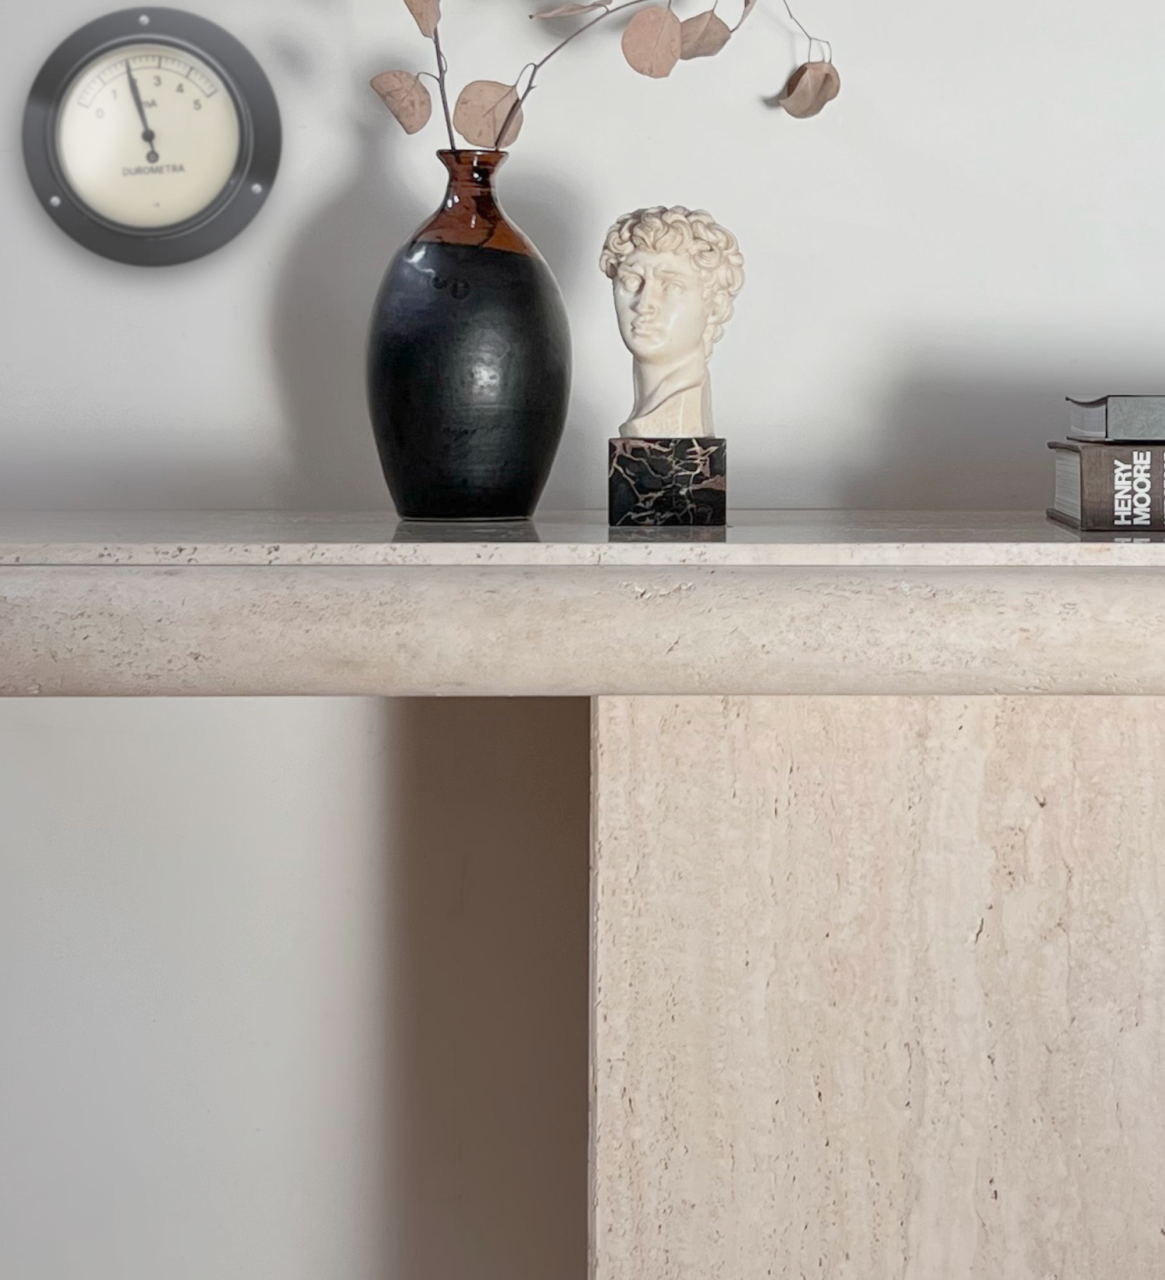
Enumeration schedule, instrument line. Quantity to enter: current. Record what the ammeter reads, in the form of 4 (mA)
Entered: 2 (mA)
